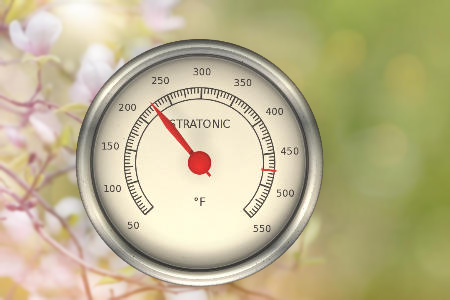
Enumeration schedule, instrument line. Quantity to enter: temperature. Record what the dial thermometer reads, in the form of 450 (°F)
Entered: 225 (°F)
